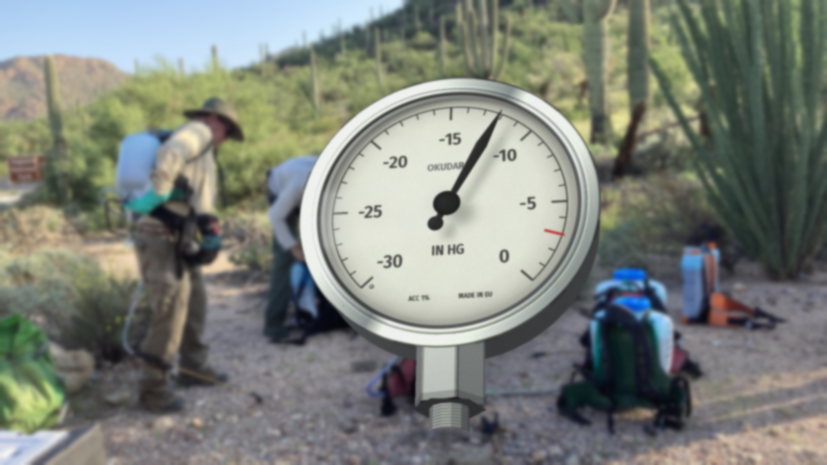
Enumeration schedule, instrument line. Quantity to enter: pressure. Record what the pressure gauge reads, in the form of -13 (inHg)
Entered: -12 (inHg)
